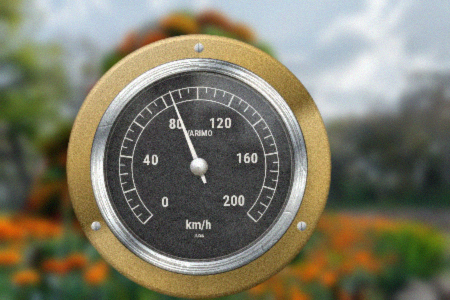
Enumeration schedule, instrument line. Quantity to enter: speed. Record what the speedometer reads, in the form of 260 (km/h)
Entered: 85 (km/h)
